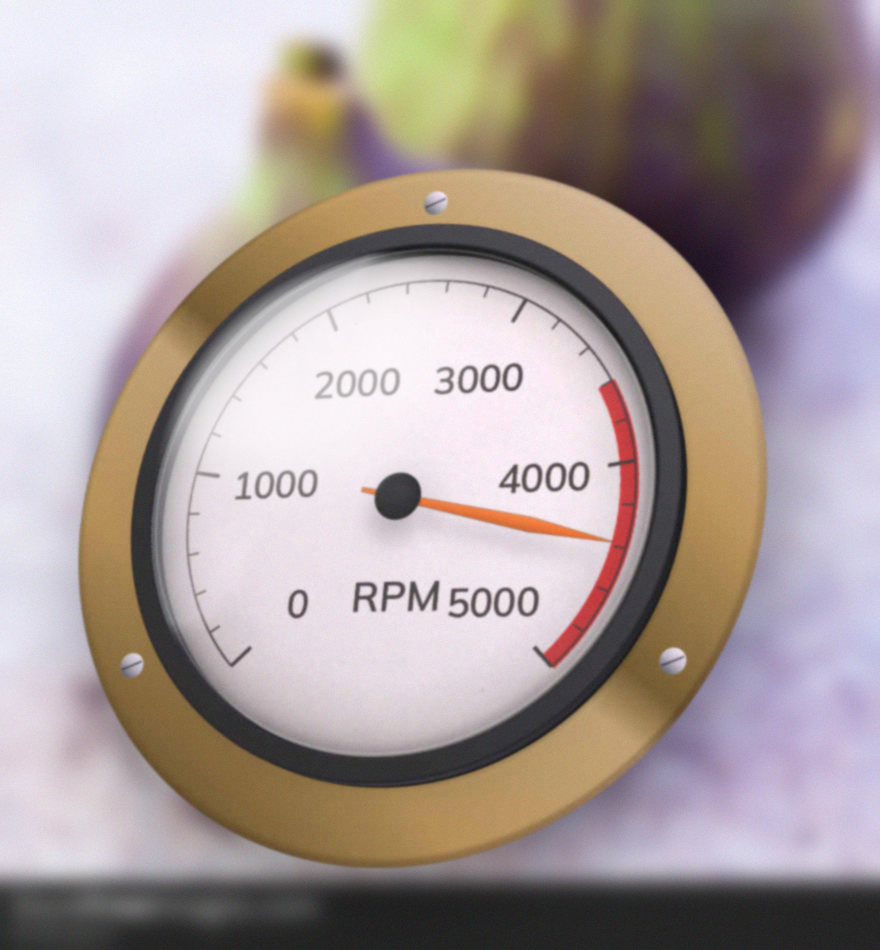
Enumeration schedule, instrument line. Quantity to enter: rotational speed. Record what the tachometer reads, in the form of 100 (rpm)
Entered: 4400 (rpm)
